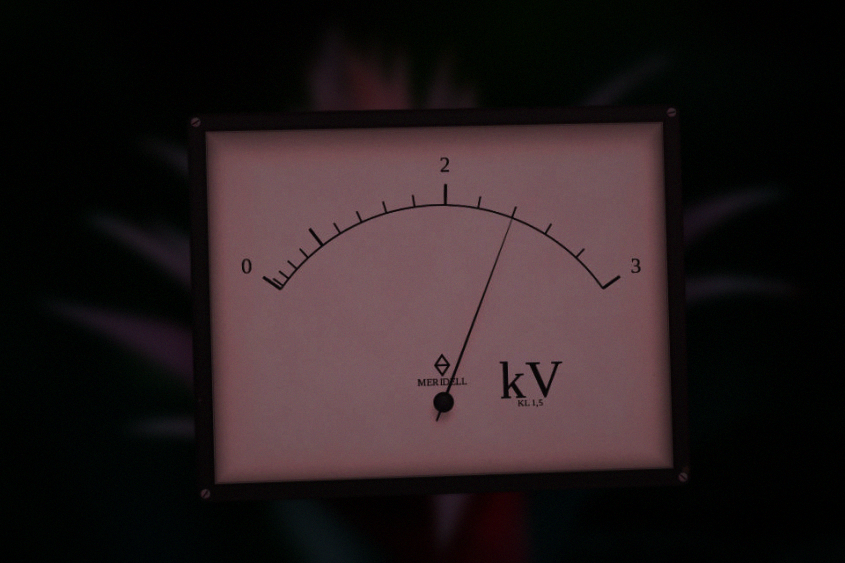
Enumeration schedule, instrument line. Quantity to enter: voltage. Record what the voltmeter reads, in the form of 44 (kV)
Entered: 2.4 (kV)
